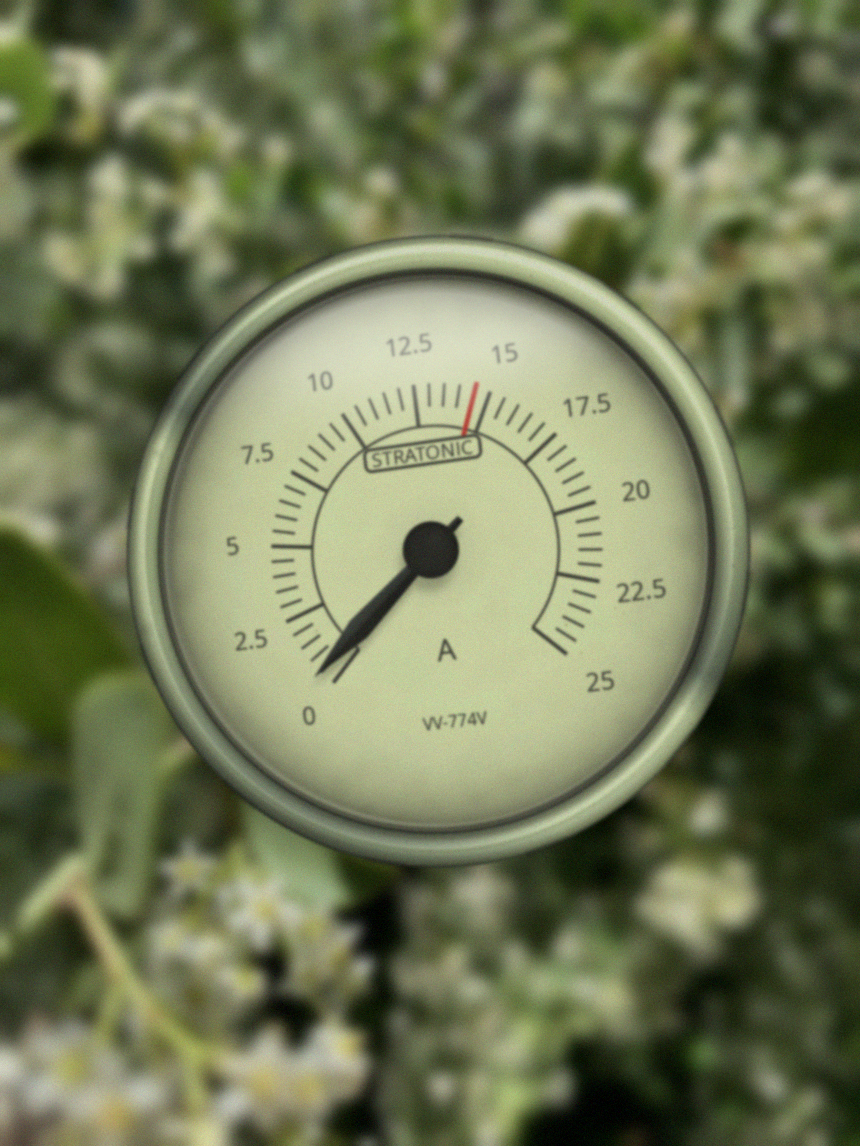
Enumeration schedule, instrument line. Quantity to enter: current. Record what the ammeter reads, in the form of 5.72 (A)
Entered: 0.5 (A)
